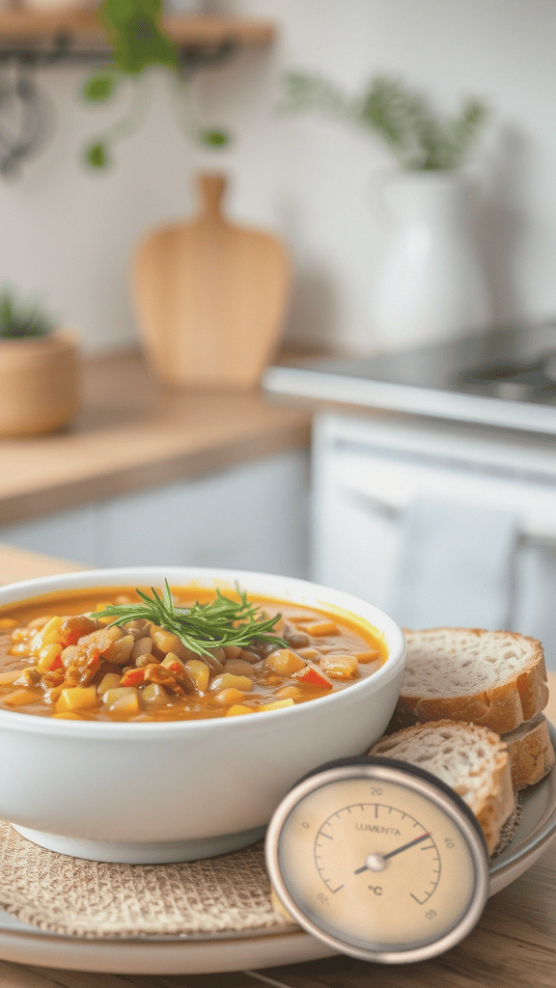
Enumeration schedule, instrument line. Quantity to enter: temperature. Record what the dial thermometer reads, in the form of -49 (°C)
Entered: 36 (°C)
